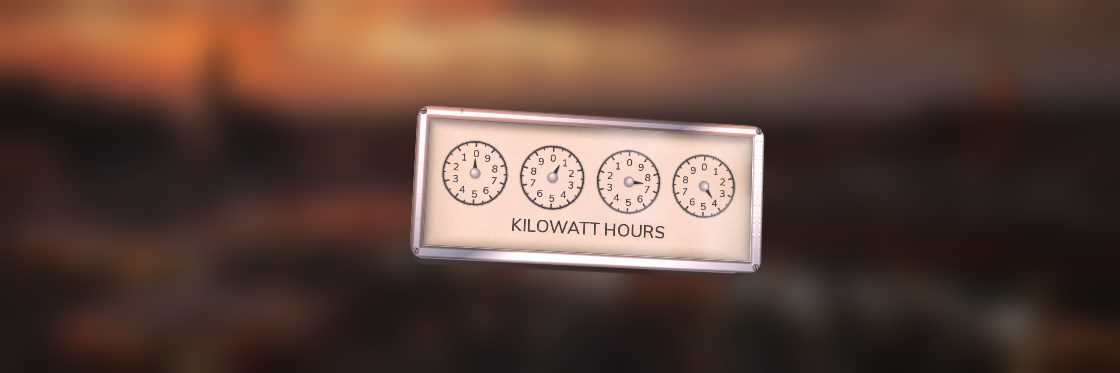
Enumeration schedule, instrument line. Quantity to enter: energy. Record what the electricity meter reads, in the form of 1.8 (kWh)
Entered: 74 (kWh)
